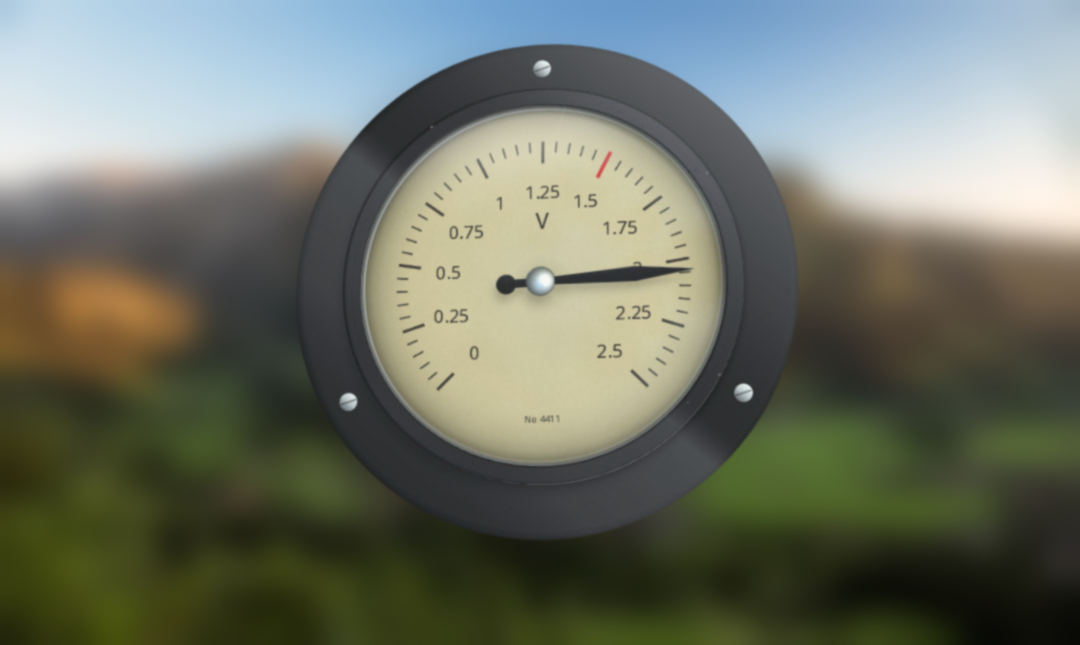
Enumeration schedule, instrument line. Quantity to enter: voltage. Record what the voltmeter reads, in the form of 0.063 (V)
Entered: 2.05 (V)
